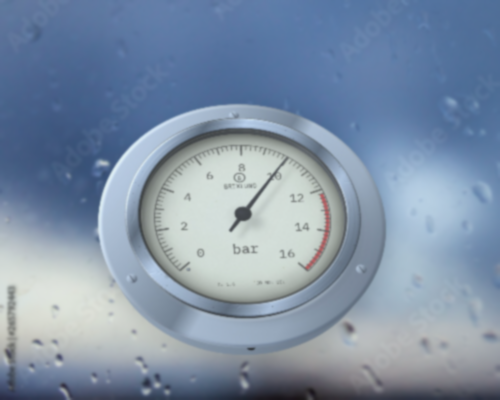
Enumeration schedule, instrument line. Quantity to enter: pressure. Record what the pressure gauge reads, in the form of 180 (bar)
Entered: 10 (bar)
